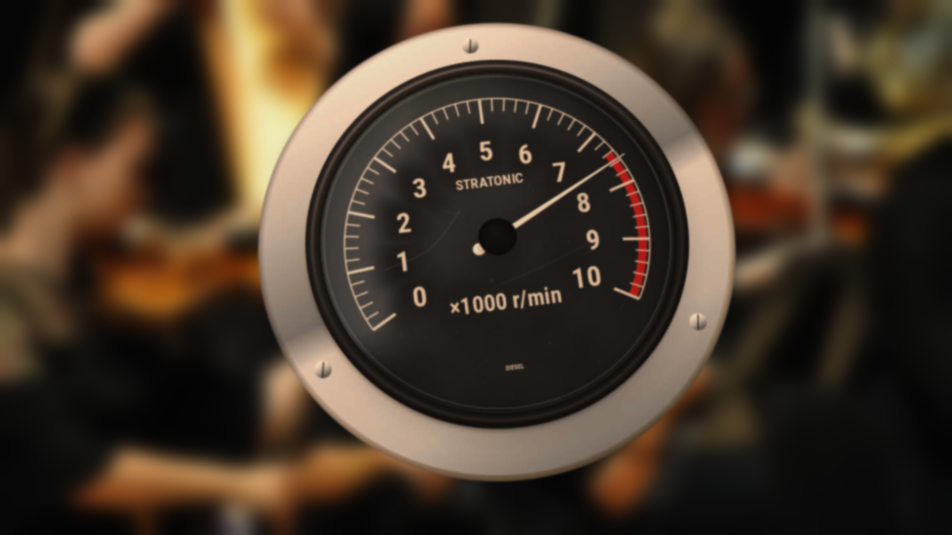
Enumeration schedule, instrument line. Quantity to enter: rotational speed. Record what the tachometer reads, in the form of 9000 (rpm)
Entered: 7600 (rpm)
